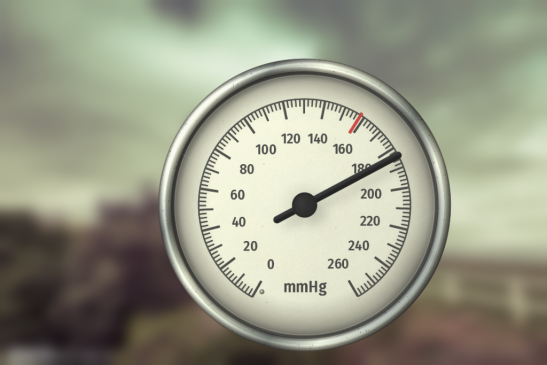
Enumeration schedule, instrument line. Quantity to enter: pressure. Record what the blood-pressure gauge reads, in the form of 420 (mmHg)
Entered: 184 (mmHg)
